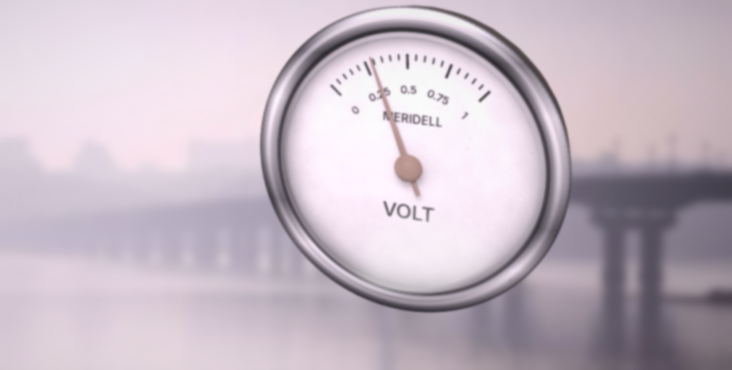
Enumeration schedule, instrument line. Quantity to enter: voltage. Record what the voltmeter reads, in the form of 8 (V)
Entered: 0.3 (V)
